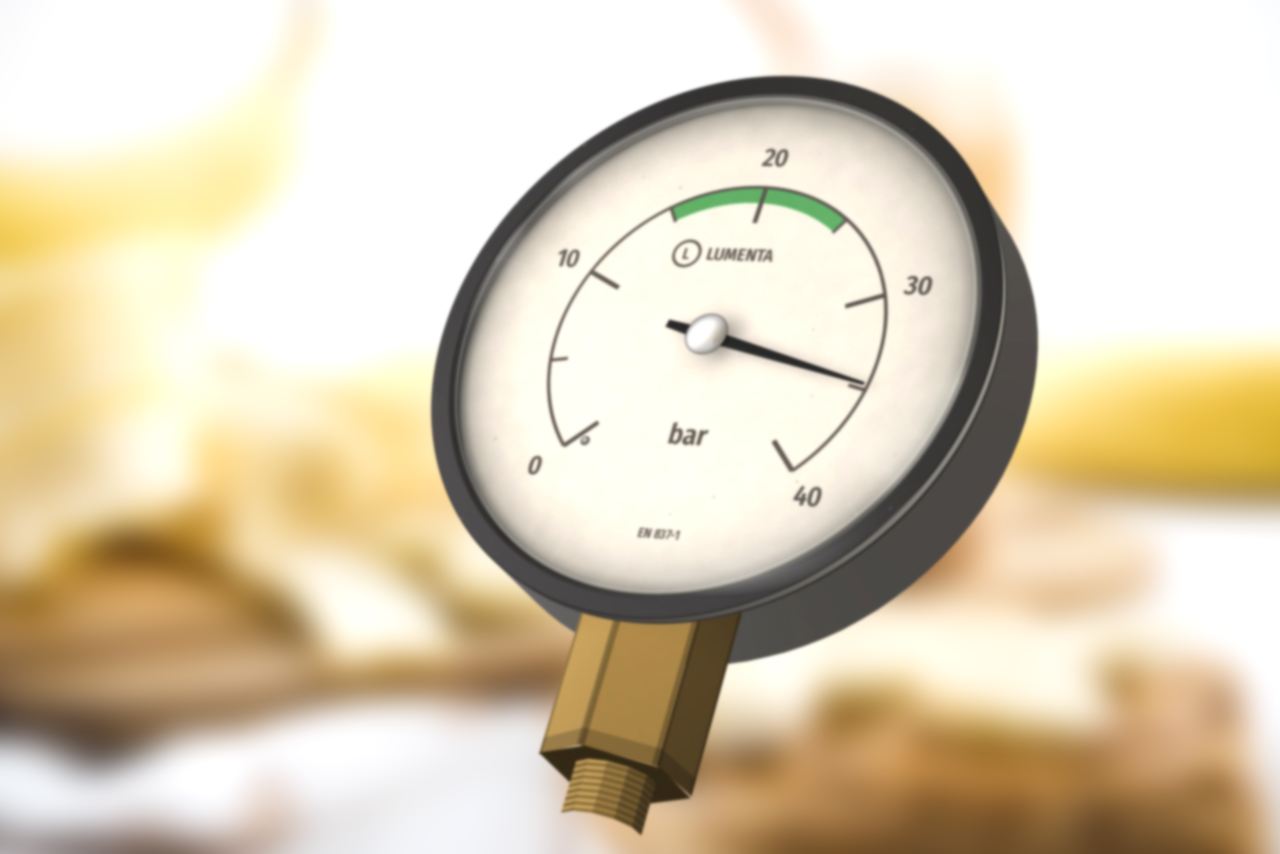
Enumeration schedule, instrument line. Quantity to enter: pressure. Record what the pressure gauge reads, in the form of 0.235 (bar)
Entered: 35 (bar)
